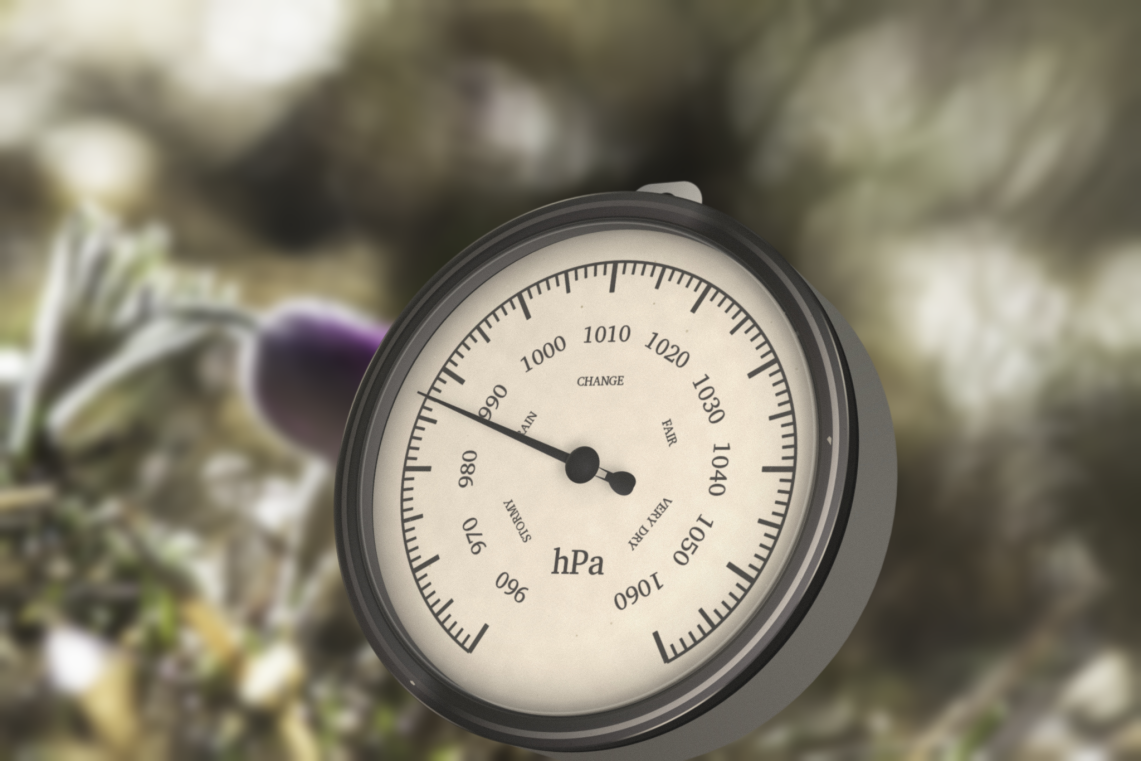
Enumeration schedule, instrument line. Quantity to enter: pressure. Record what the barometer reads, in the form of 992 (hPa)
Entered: 987 (hPa)
